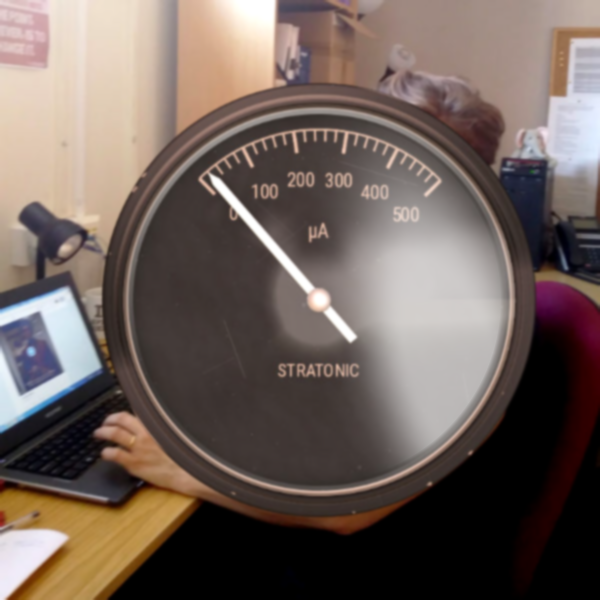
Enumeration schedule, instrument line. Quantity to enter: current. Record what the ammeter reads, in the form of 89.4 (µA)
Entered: 20 (µA)
